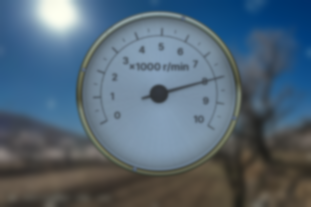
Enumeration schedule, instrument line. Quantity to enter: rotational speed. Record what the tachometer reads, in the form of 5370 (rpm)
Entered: 8000 (rpm)
